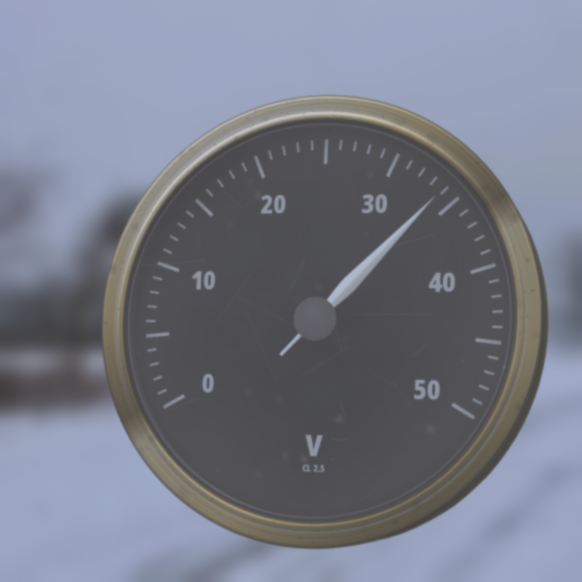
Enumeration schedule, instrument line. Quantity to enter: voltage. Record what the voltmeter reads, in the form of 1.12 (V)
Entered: 34 (V)
